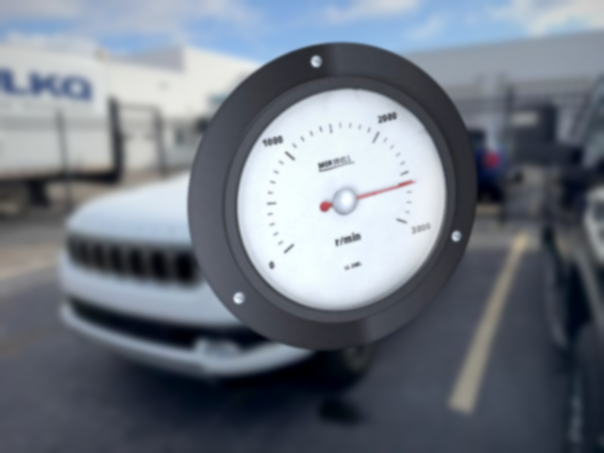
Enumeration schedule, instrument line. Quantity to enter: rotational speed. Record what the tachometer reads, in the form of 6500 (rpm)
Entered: 2600 (rpm)
